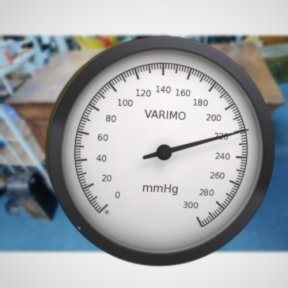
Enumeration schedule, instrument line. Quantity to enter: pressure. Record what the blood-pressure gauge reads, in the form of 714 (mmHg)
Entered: 220 (mmHg)
